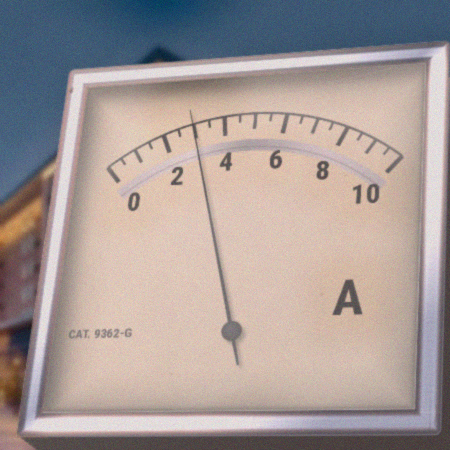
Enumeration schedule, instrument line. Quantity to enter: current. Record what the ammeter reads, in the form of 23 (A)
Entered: 3 (A)
